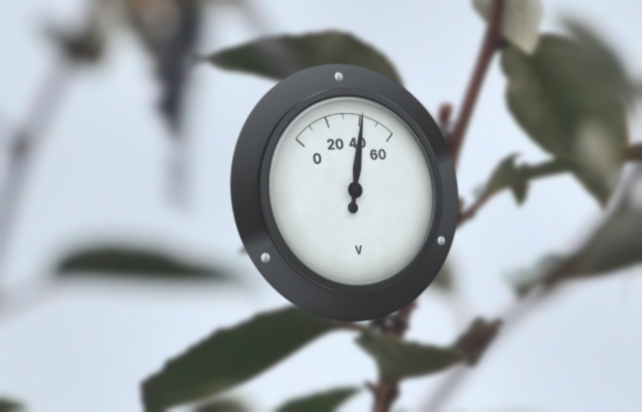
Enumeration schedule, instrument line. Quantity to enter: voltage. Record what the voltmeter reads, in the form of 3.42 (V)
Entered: 40 (V)
